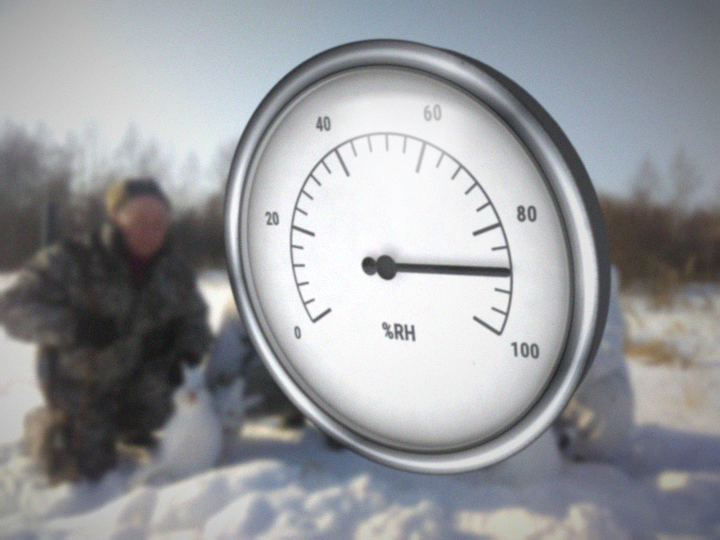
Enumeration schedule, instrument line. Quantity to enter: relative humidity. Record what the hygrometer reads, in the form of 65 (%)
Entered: 88 (%)
